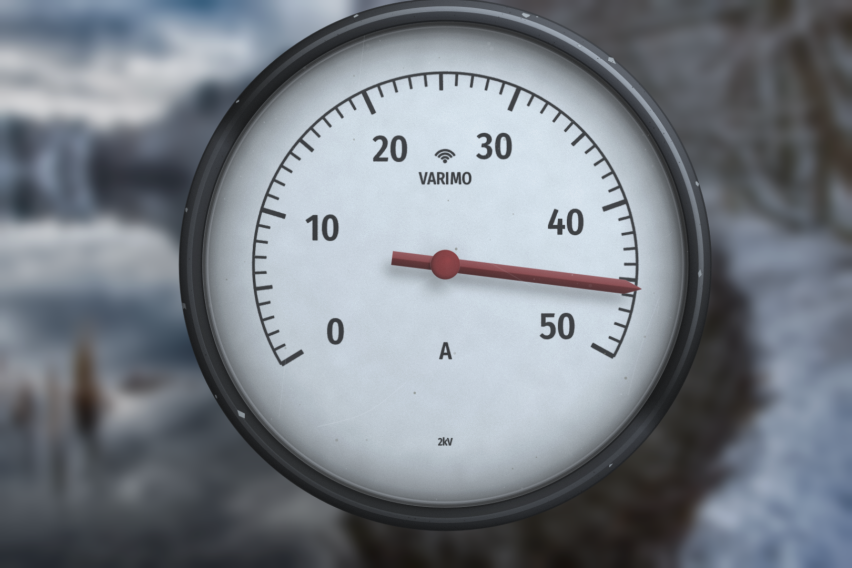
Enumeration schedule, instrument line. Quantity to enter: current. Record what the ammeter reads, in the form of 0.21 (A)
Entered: 45.5 (A)
